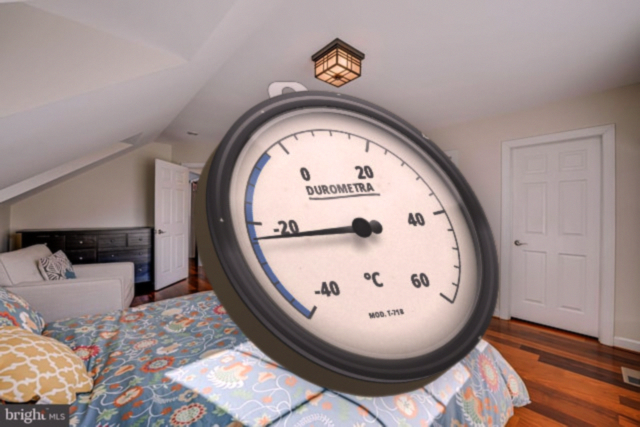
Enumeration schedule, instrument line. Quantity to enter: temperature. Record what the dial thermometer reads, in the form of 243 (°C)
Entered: -24 (°C)
